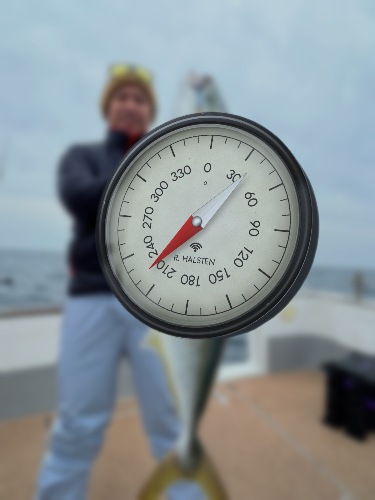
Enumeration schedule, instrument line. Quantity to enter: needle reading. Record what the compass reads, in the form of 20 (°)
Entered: 220 (°)
